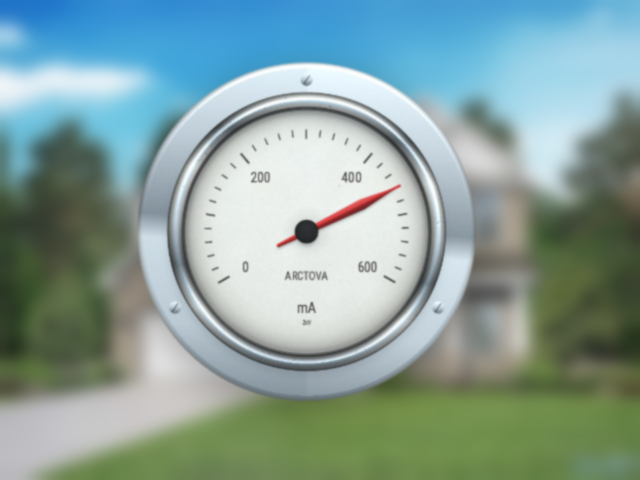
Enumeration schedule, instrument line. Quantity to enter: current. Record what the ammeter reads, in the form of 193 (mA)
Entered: 460 (mA)
